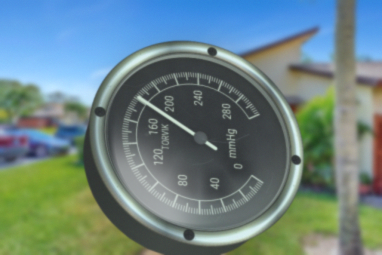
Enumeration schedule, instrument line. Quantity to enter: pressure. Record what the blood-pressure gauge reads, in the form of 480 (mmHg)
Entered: 180 (mmHg)
